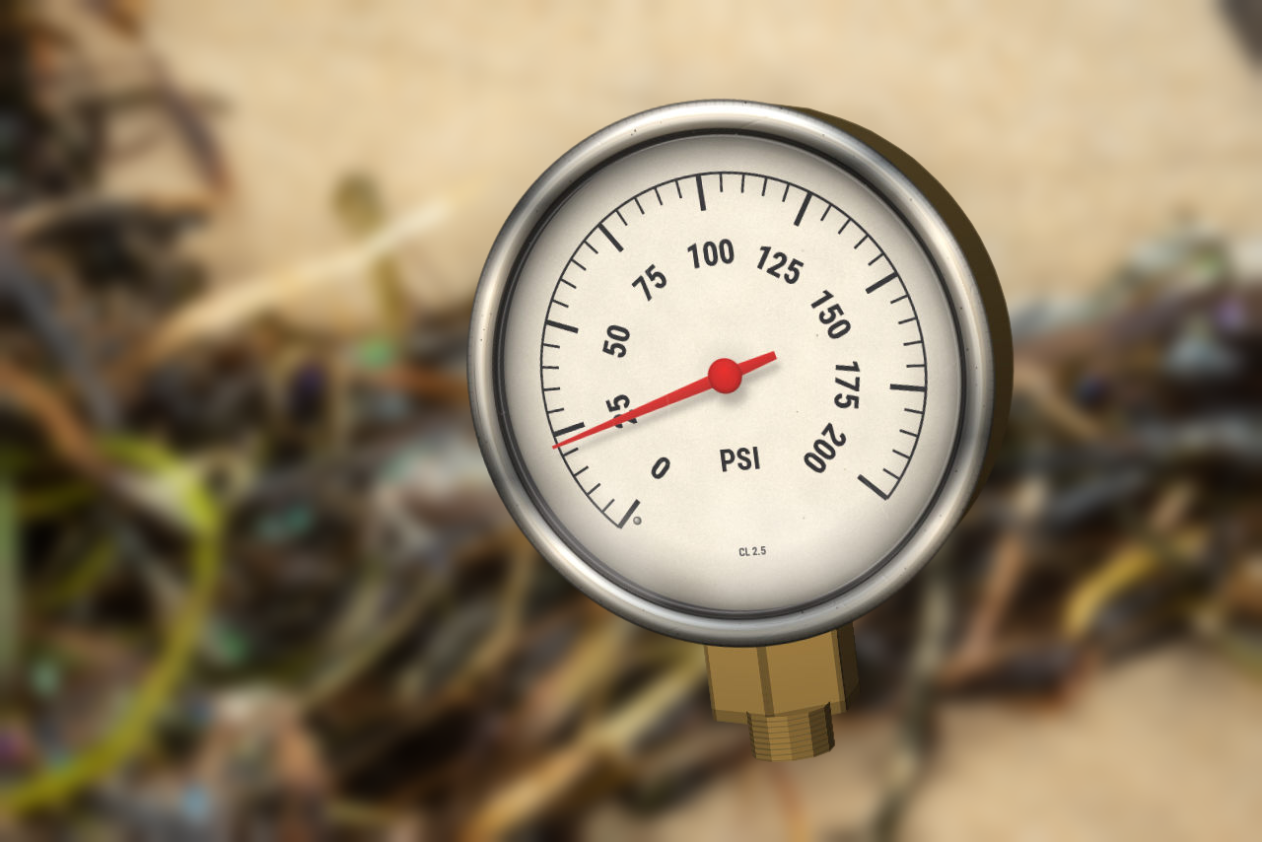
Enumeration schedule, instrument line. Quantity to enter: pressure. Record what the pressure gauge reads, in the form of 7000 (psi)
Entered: 22.5 (psi)
